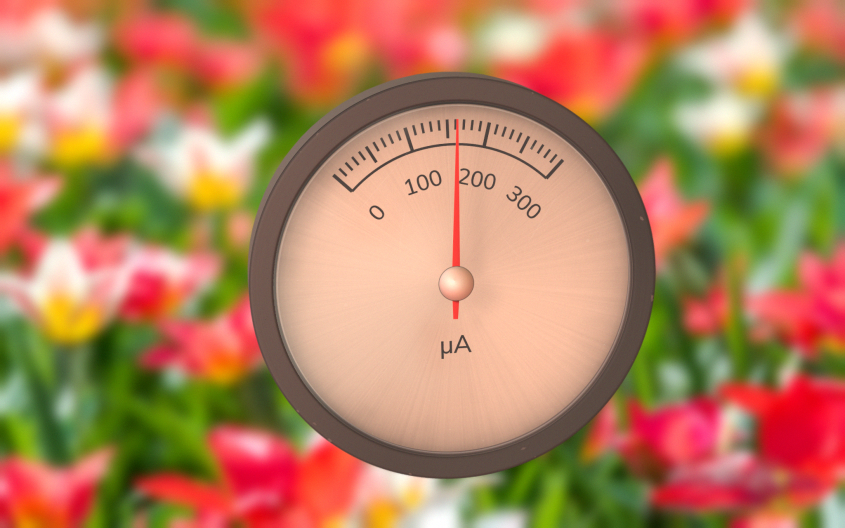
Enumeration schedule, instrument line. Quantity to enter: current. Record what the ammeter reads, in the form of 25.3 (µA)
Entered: 160 (µA)
